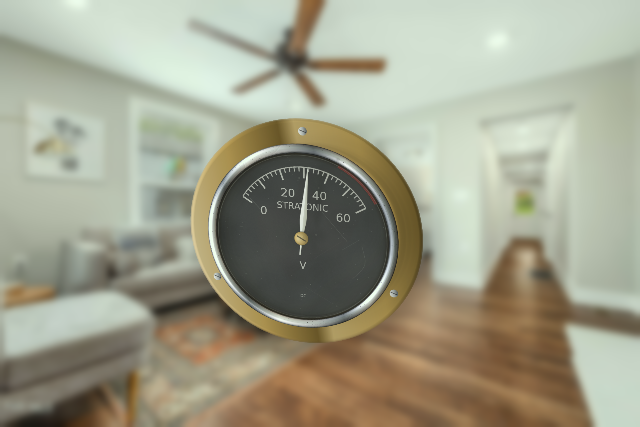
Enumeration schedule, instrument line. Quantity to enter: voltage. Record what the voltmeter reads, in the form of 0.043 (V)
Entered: 32 (V)
